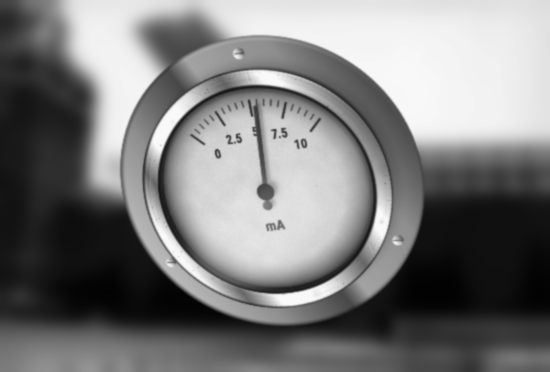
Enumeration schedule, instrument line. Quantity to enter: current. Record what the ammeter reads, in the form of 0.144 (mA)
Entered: 5.5 (mA)
